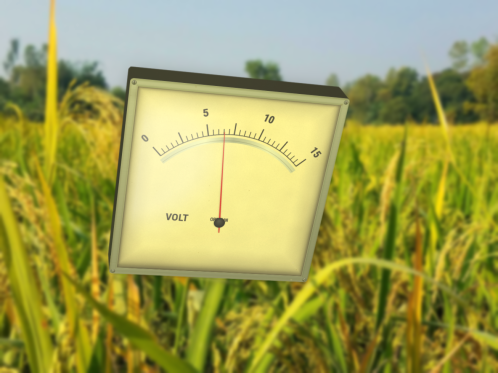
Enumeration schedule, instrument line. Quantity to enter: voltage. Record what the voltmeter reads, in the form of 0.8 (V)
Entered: 6.5 (V)
